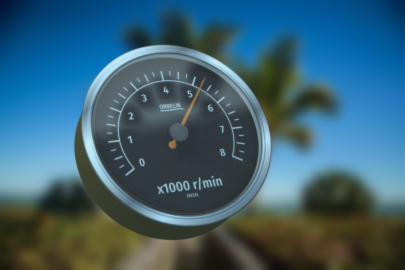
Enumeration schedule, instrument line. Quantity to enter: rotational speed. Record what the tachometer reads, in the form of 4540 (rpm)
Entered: 5250 (rpm)
